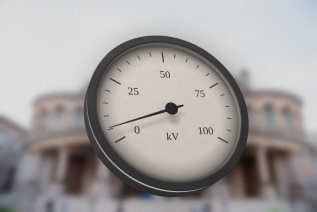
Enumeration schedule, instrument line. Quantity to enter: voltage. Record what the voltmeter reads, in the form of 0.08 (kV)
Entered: 5 (kV)
